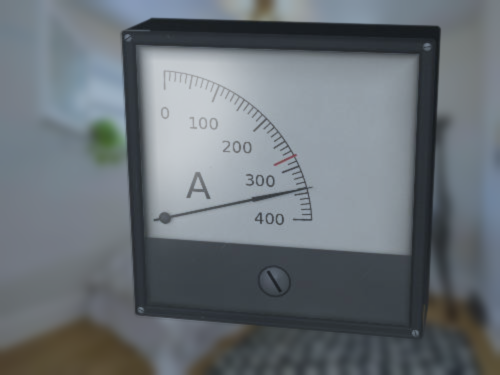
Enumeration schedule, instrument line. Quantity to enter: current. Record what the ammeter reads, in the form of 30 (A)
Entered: 340 (A)
